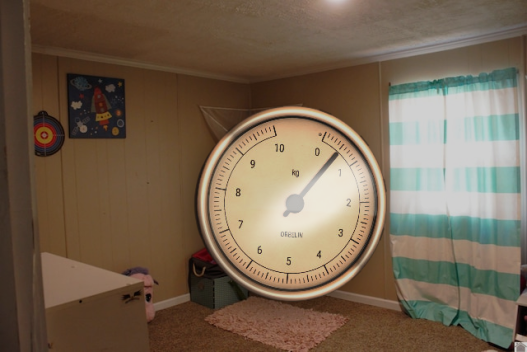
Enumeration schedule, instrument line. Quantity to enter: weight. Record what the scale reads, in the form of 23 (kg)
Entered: 0.5 (kg)
